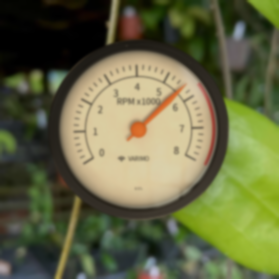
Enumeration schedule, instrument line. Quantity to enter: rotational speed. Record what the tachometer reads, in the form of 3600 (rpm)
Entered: 5600 (rpm)
